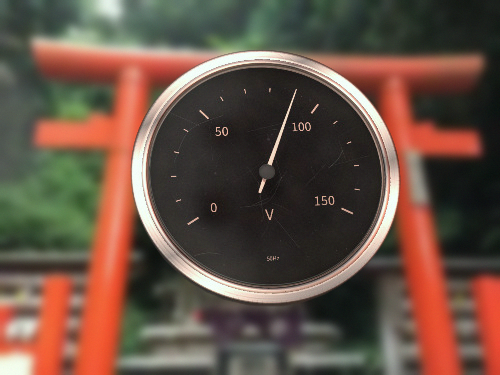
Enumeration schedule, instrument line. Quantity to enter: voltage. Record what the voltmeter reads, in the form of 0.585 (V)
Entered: 90 (V)
